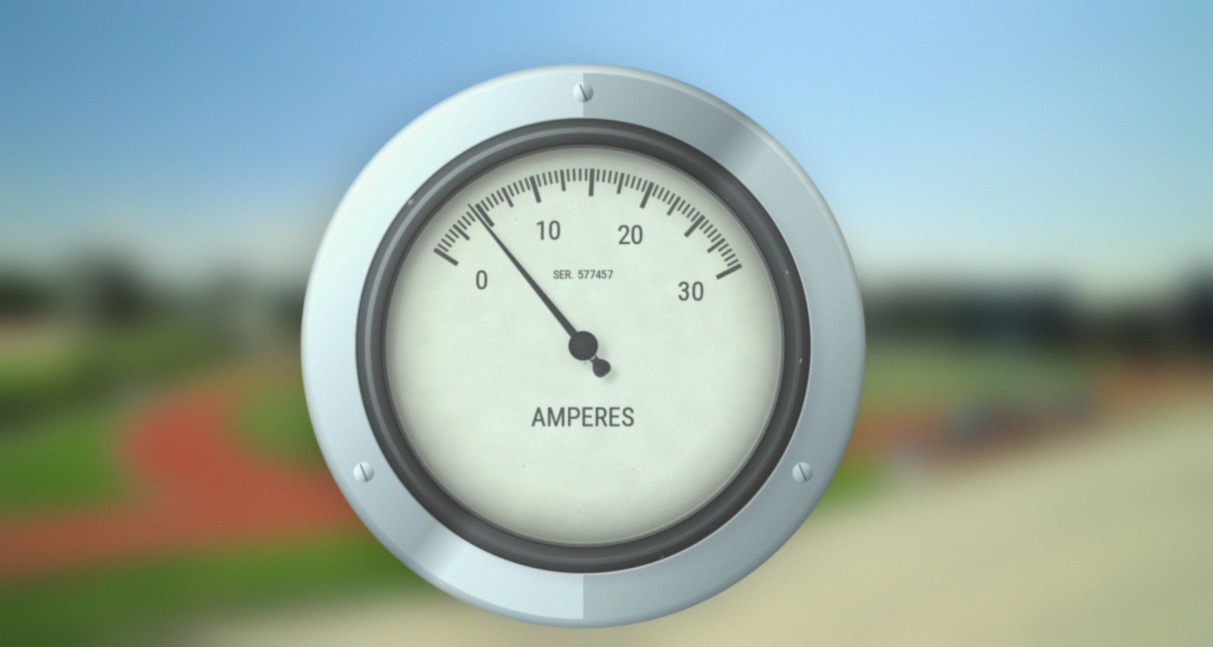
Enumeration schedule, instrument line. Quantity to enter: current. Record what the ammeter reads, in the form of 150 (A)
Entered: 4.5 (A)
